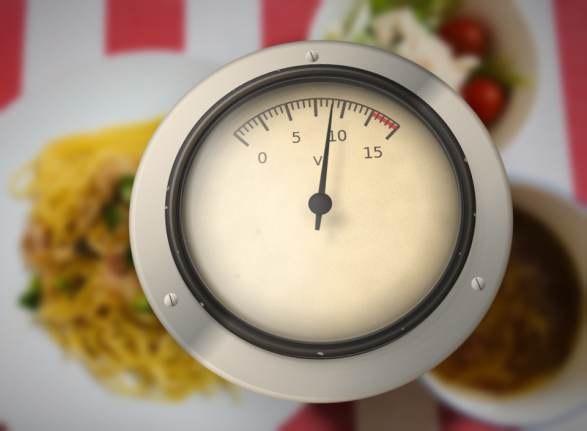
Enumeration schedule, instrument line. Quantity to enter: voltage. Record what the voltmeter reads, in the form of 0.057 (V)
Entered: 9 (V)
